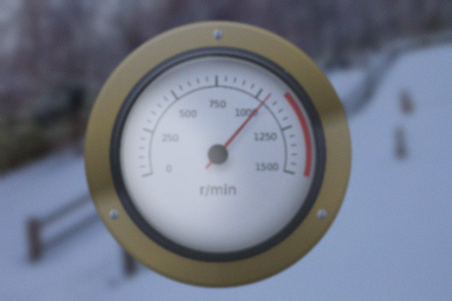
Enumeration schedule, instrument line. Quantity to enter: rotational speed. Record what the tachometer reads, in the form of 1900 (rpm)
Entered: 1050 (rpm)
